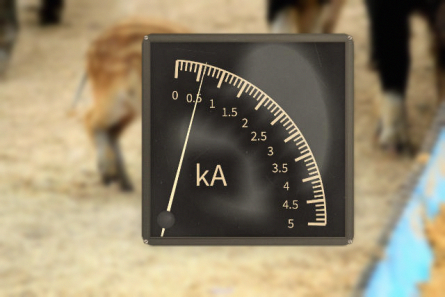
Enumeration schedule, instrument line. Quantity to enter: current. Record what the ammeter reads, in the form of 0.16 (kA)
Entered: 0.6 (kA)
